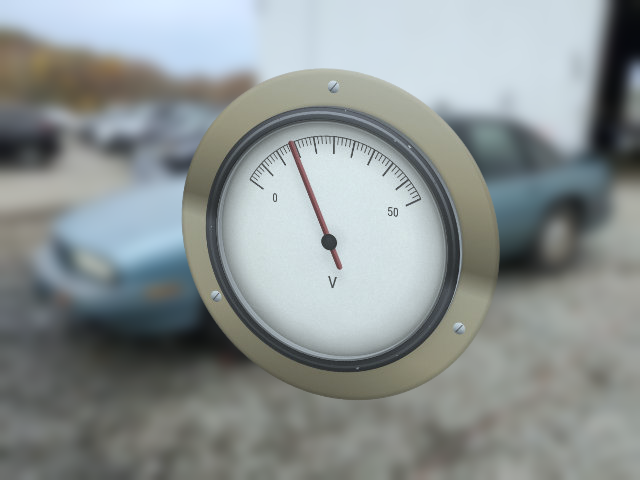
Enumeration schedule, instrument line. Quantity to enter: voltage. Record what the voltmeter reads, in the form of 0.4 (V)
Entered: 15 (V)
